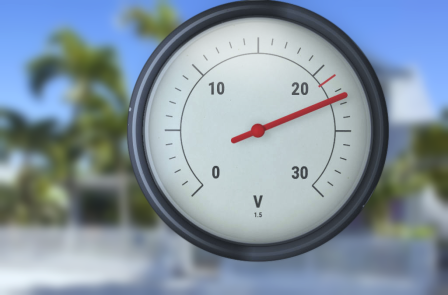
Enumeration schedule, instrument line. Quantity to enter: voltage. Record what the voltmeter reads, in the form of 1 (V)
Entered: 22.5 (V)
